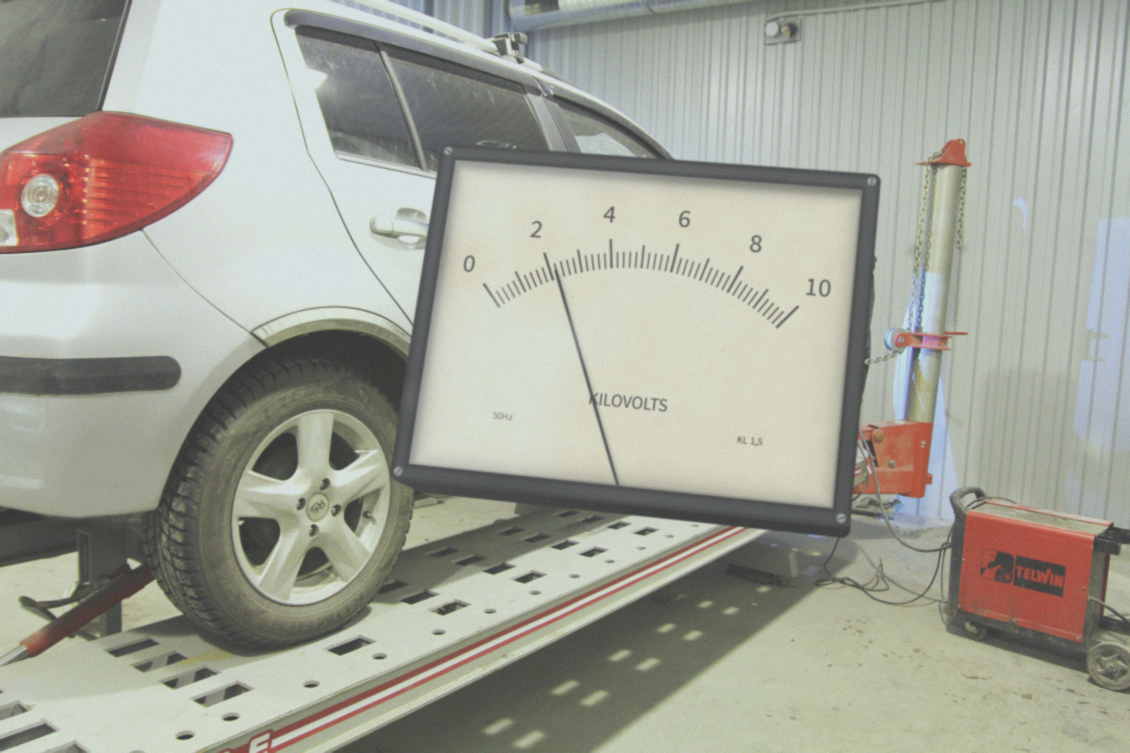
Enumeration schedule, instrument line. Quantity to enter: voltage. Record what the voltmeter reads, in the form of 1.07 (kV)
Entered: 2.2 (kV)
